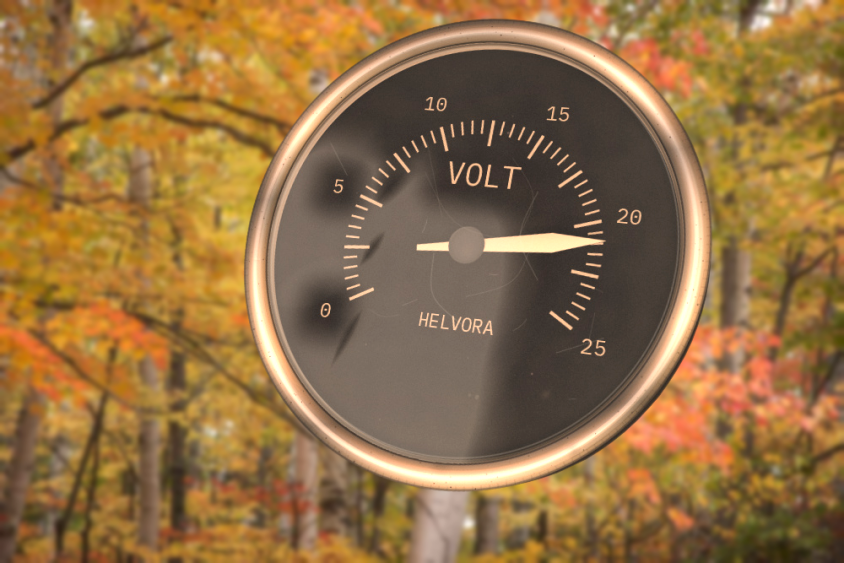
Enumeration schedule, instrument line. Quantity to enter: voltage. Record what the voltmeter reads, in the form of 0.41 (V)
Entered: 21 (V)
